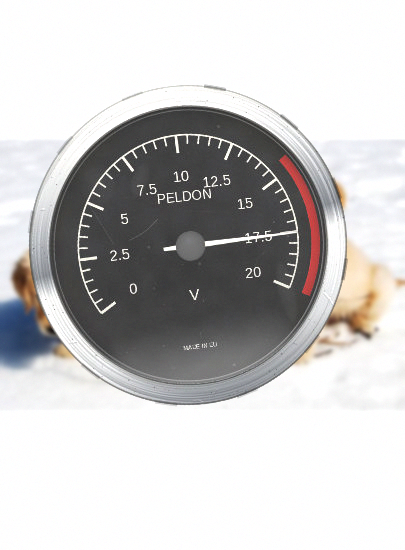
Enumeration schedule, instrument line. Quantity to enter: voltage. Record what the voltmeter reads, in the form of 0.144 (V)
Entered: 17.5 (V)
